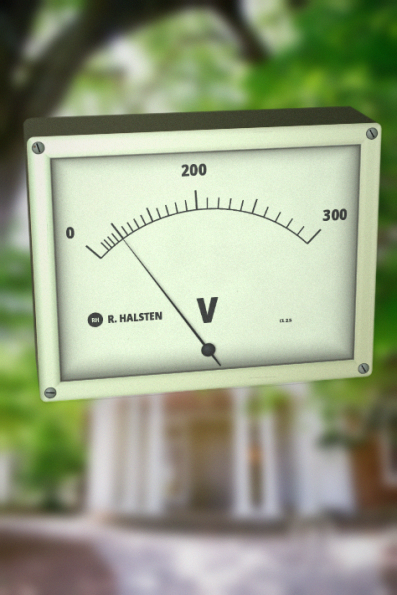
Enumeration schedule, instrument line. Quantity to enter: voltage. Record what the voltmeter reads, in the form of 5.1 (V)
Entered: 100 (V)
